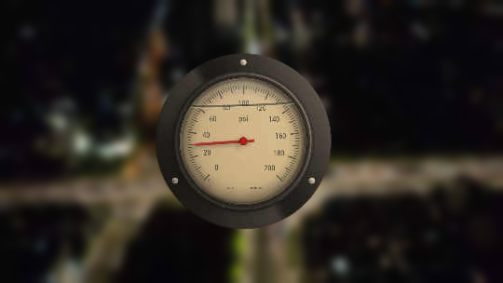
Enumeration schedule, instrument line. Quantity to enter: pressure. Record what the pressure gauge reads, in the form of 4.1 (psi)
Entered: 30 (psi)
